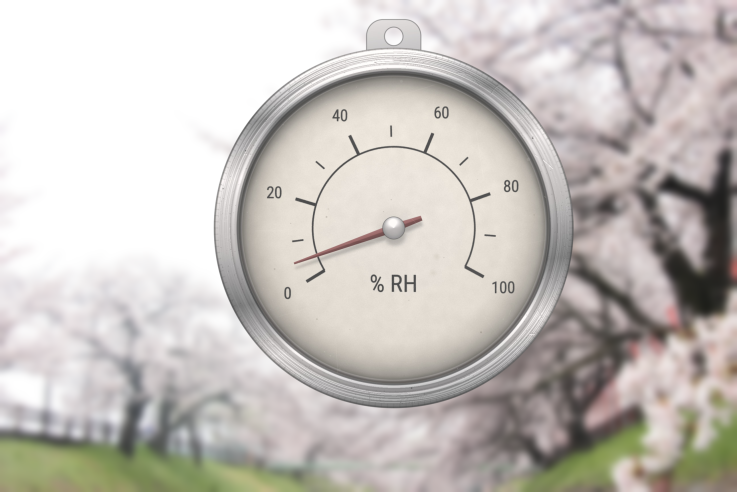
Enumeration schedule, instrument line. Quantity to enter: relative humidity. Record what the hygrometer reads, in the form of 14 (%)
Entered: 5 (%)
